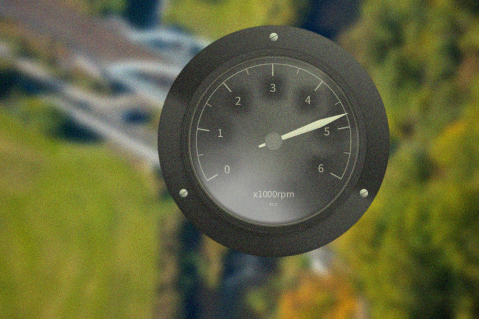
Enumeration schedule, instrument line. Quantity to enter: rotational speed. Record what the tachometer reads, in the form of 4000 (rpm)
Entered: 4750 (rpm)
